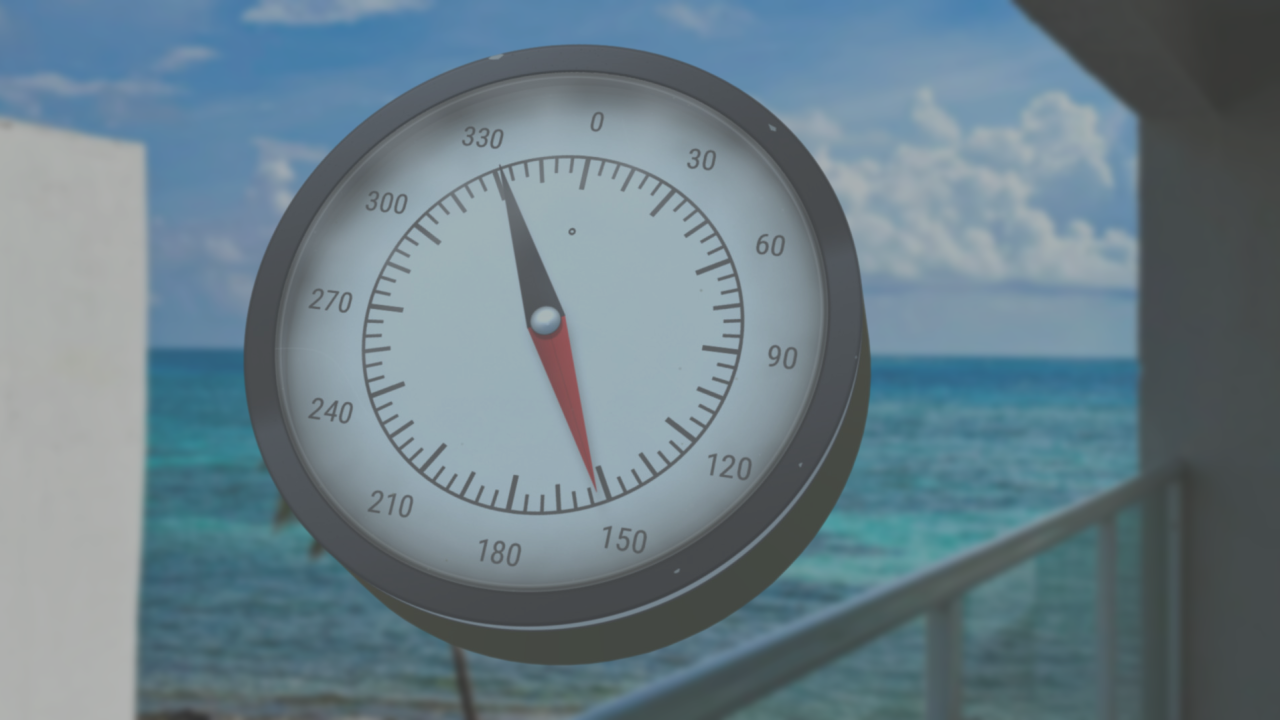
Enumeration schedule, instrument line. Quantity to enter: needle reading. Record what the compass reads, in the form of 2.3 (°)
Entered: 152.5 (°)
